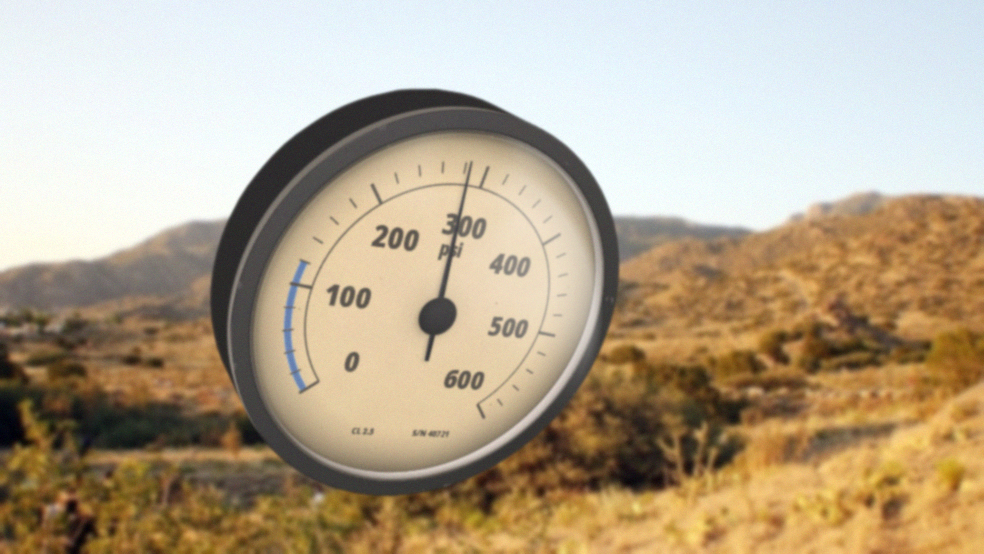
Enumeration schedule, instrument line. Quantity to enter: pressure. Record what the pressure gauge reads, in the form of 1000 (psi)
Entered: 280 (psi)
